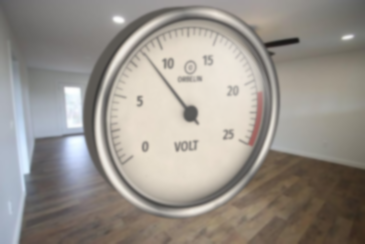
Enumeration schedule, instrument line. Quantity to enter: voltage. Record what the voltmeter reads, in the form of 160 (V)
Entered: 8.5 (V)
